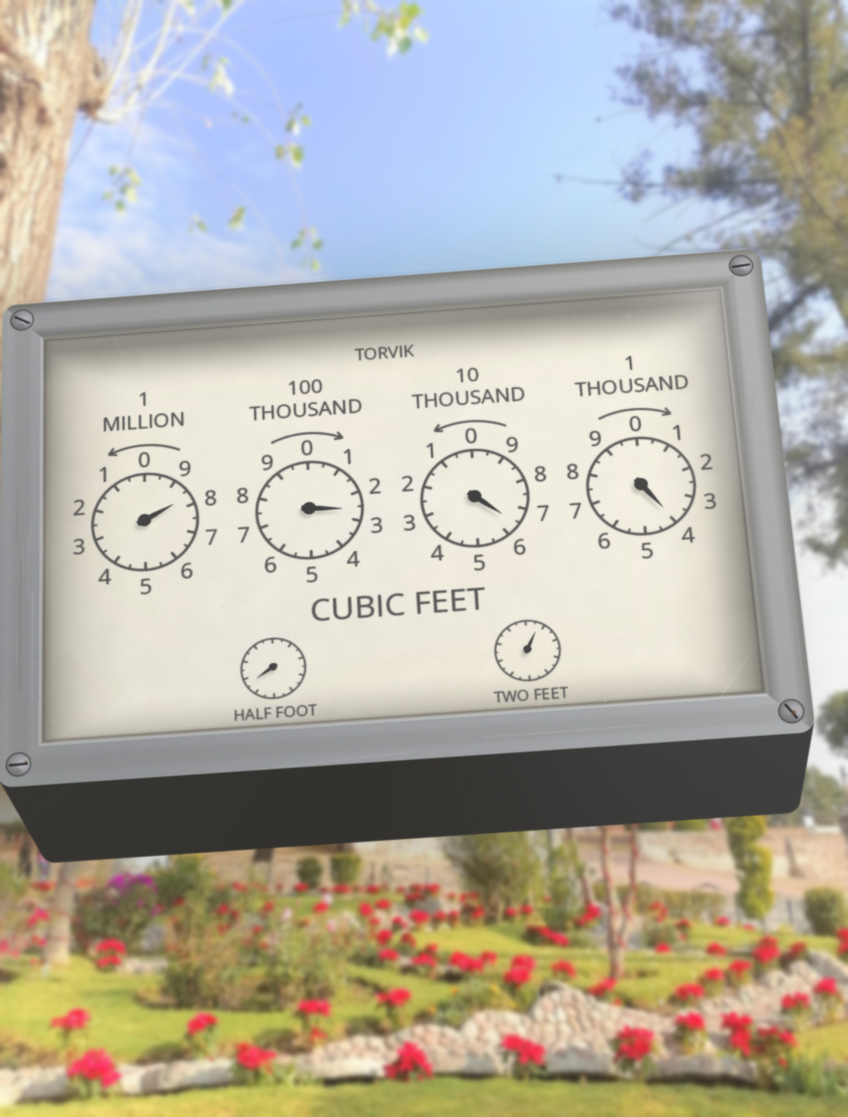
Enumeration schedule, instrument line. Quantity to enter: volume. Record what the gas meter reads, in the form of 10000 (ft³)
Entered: 826400 (ft³)
